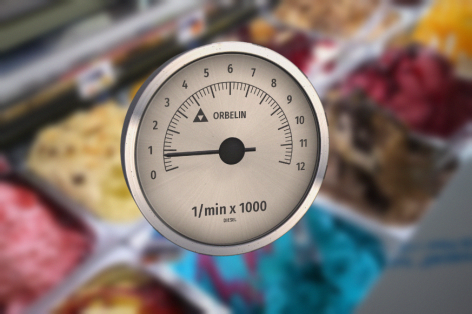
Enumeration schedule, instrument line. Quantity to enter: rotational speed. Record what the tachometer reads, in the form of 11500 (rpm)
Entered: 800 (rpm)
